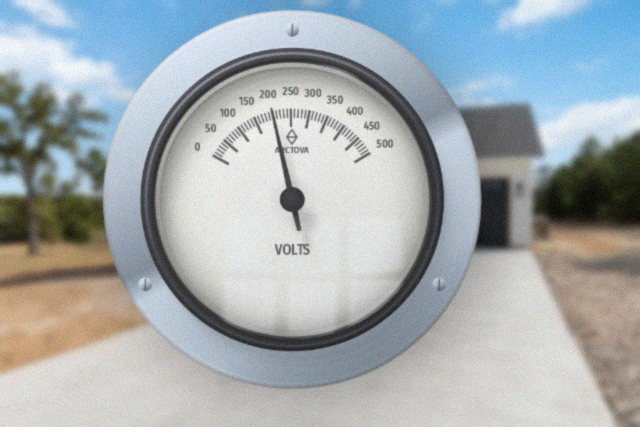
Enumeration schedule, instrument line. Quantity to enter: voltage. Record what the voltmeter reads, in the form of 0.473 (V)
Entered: 200 (V)
